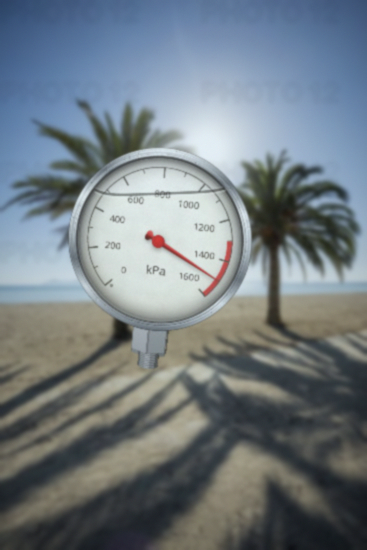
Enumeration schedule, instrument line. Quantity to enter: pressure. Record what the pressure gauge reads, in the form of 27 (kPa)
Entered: 1500 (kPa)
